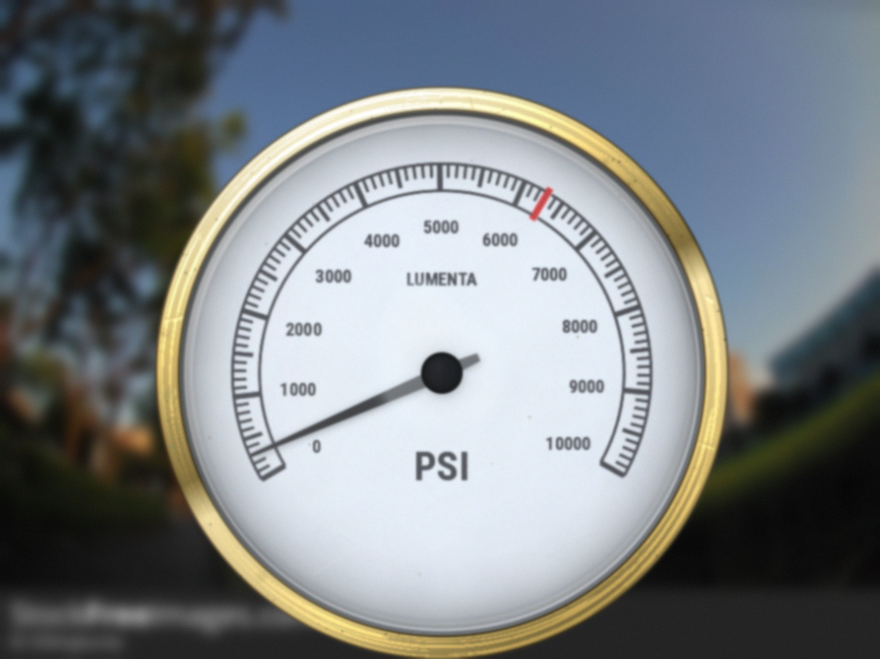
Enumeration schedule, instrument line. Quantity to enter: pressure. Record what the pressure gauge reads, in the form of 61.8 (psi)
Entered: 300 (psi)
